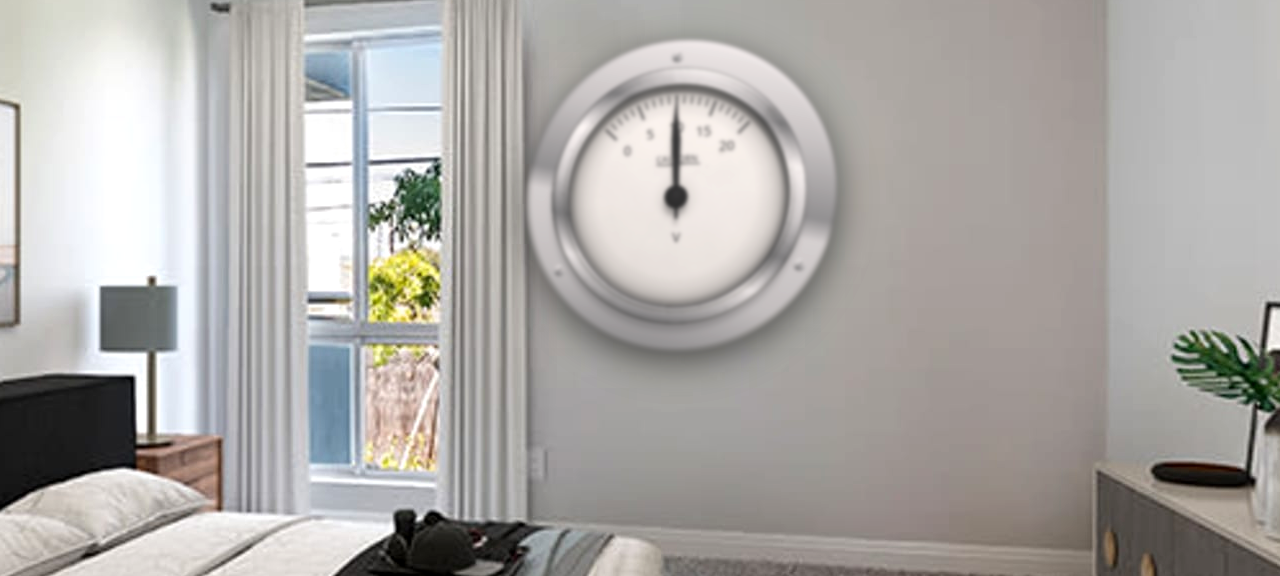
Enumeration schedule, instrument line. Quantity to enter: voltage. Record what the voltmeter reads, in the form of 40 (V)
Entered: 10 (V)
